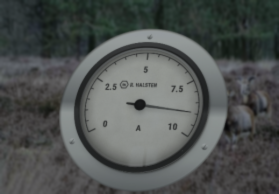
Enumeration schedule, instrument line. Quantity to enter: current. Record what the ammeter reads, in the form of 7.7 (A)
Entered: 9 (A)
